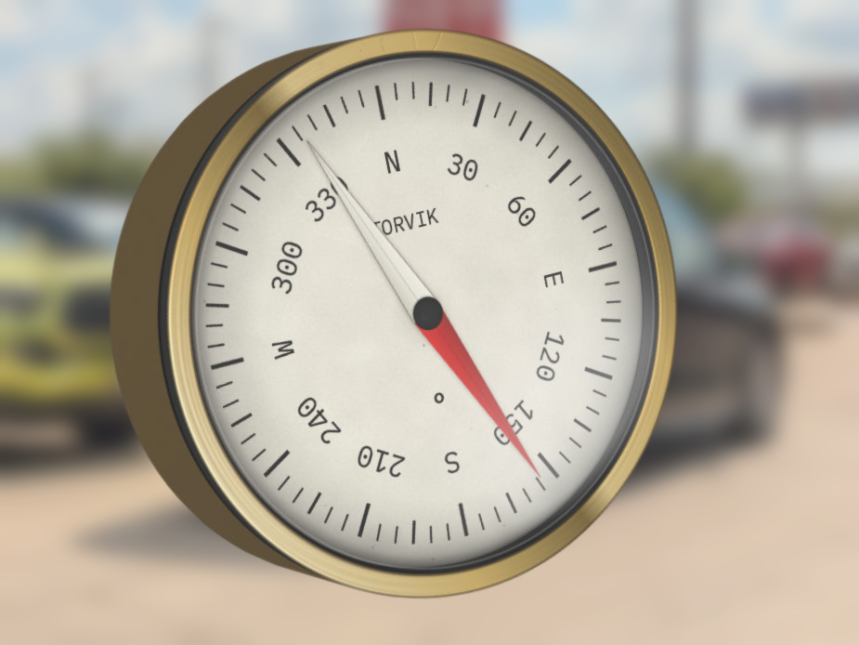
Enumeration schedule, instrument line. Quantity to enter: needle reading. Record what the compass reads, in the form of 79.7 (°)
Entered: 155 (°)
